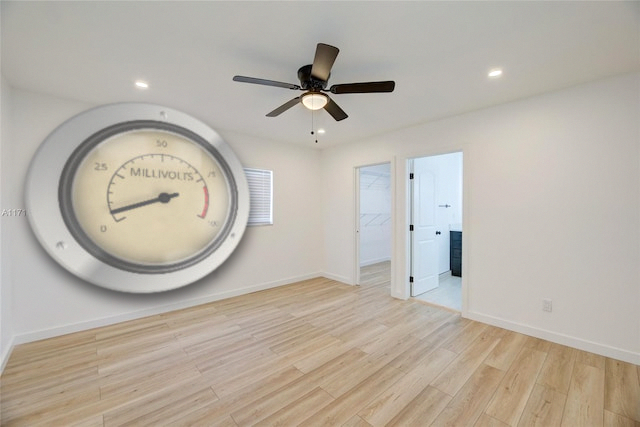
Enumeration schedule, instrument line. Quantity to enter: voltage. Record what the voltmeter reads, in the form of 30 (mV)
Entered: 5 (mV)
